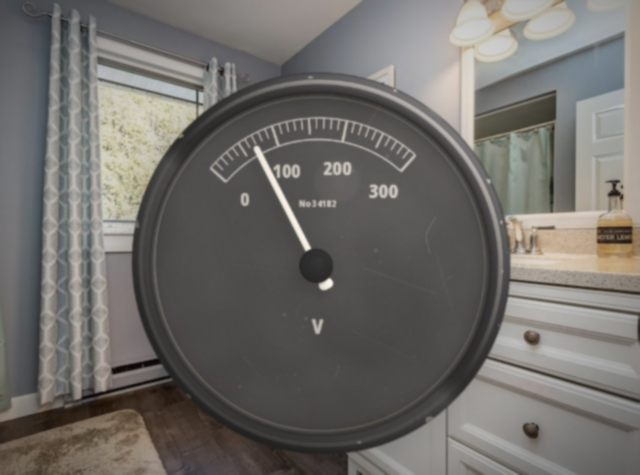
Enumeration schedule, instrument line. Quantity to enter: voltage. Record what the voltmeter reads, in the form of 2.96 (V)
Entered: 70 (V)
